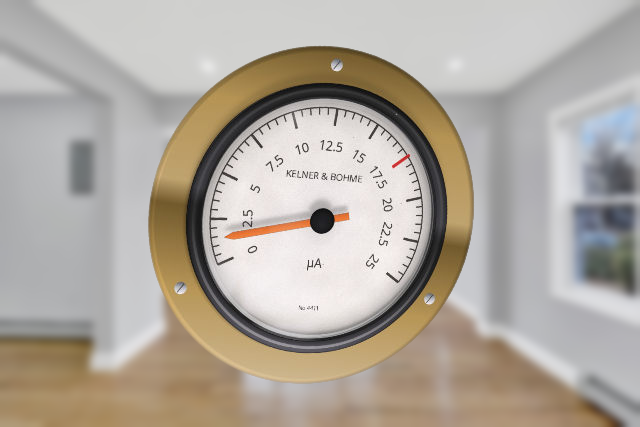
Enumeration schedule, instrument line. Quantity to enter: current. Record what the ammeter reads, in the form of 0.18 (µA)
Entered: 1.5 (µA)
